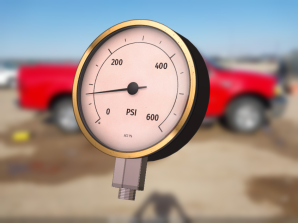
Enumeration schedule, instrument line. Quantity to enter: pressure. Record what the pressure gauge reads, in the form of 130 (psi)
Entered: 75 (psi)
